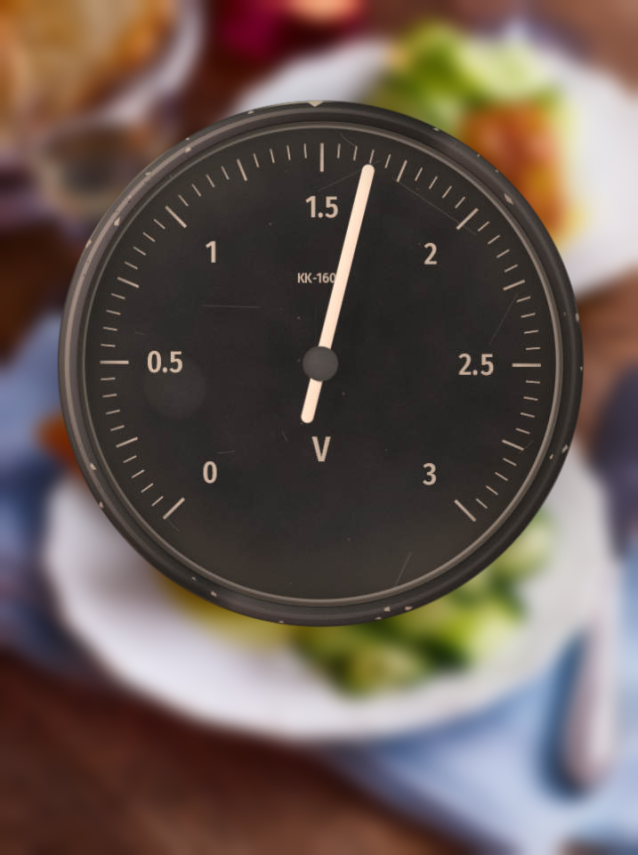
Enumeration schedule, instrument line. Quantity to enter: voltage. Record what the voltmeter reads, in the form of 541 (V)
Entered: 1.65 (V)
